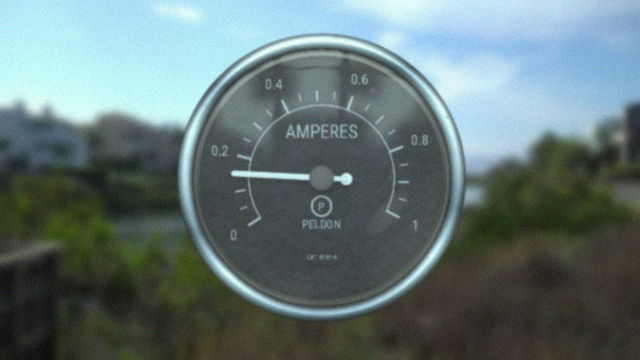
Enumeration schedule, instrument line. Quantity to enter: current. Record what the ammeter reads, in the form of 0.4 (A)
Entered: 0.15 (A)
